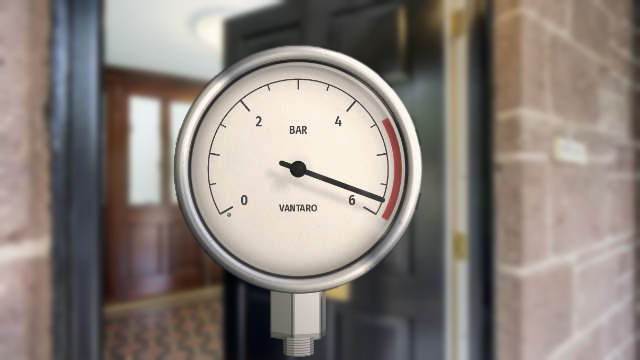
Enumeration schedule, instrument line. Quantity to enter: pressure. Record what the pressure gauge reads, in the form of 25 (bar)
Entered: 5.75 (bar)
